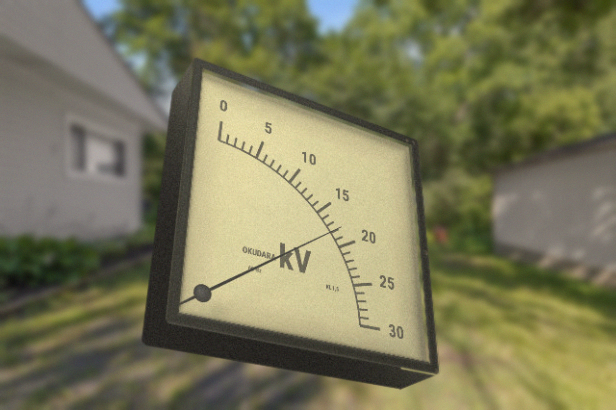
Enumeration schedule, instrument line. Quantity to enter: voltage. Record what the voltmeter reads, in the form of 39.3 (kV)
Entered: 18 (kV)
